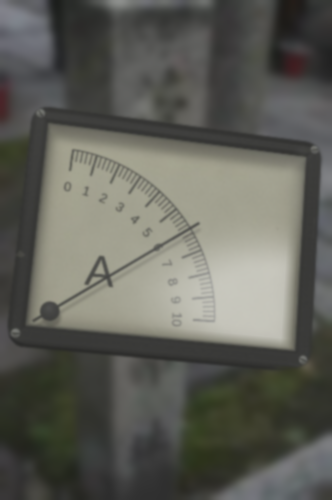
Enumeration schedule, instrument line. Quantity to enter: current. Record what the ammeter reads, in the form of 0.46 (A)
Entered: 6 (A)
